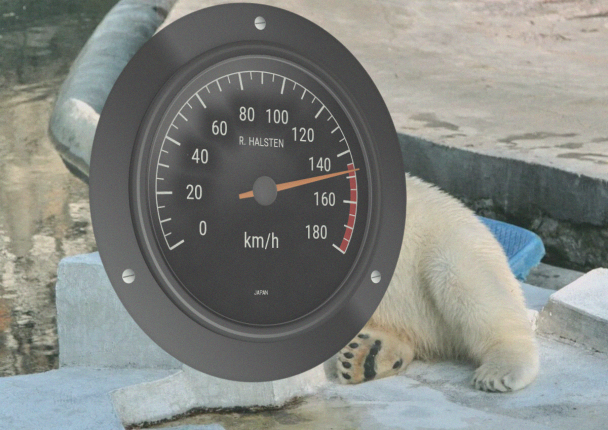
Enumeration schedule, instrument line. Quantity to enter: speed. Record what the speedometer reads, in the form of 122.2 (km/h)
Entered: 147.5 (km/h)
